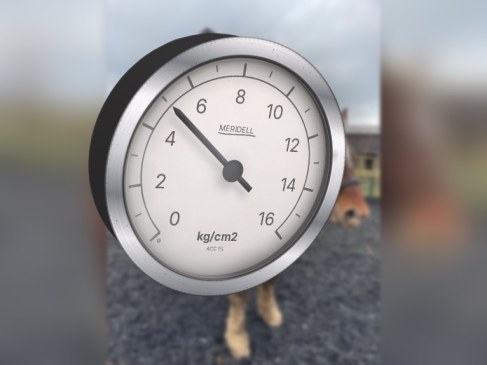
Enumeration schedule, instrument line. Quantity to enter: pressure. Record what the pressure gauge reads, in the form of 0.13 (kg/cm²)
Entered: 5 (kg/cm²)
